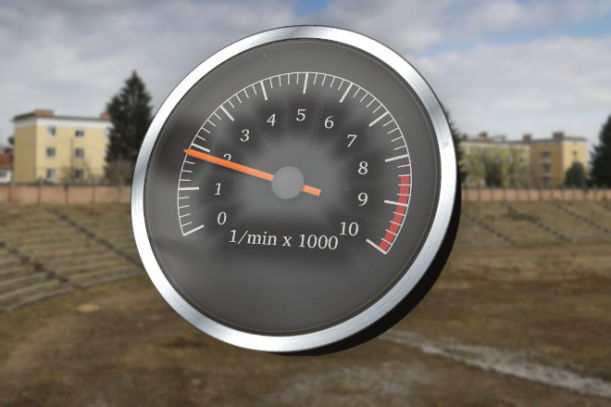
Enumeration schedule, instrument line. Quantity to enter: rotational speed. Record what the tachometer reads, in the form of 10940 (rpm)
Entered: 1800 (rpm)
